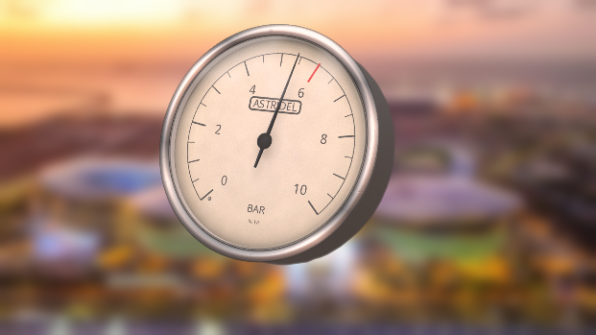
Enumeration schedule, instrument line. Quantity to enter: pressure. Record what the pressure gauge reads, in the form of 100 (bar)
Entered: 5.5 (bar)
